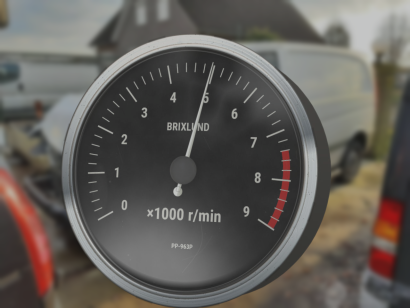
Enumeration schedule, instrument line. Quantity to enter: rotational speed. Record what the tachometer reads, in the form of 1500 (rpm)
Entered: 5000 (rpm)
